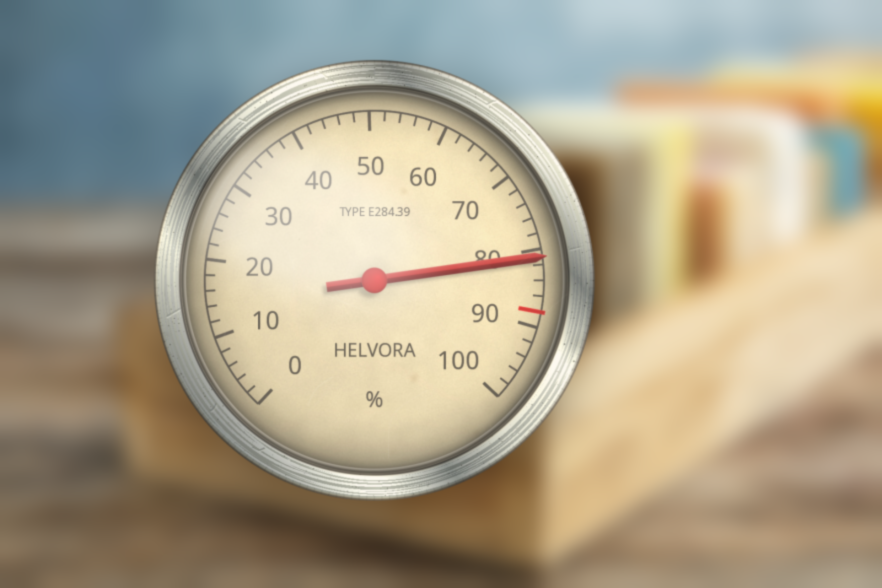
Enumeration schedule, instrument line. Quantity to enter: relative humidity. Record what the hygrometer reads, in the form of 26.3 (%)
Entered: 81 (%)
